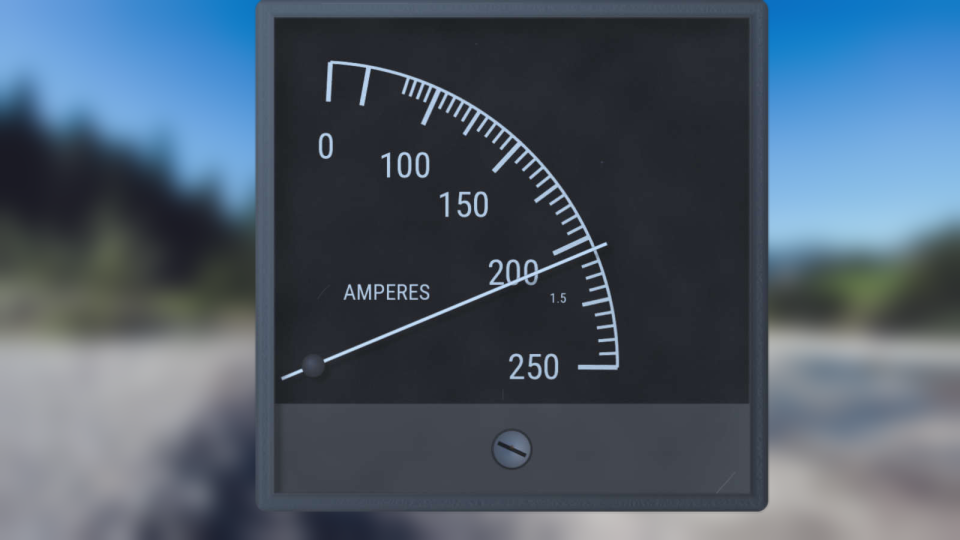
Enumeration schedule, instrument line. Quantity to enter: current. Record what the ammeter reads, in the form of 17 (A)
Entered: 205 (A)
